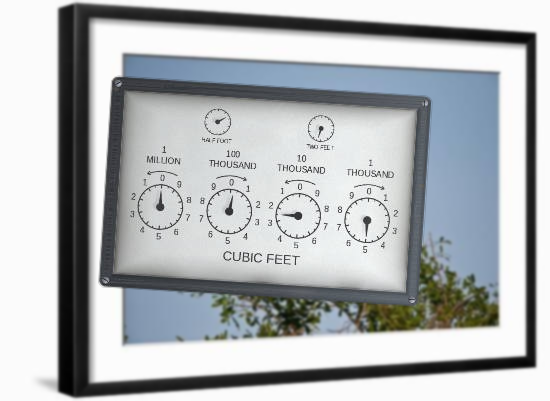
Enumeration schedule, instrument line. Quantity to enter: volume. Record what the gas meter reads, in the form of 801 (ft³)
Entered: 2500 (ft³)
